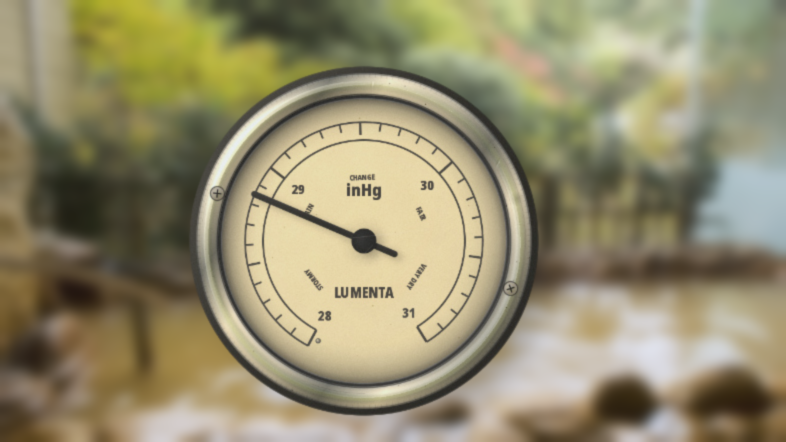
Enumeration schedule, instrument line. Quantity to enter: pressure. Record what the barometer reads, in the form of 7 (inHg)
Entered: 28.85 (inHg)
